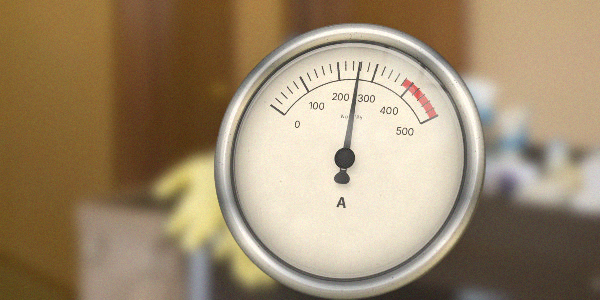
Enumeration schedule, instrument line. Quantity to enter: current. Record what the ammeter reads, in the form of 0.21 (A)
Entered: 260 (A)
